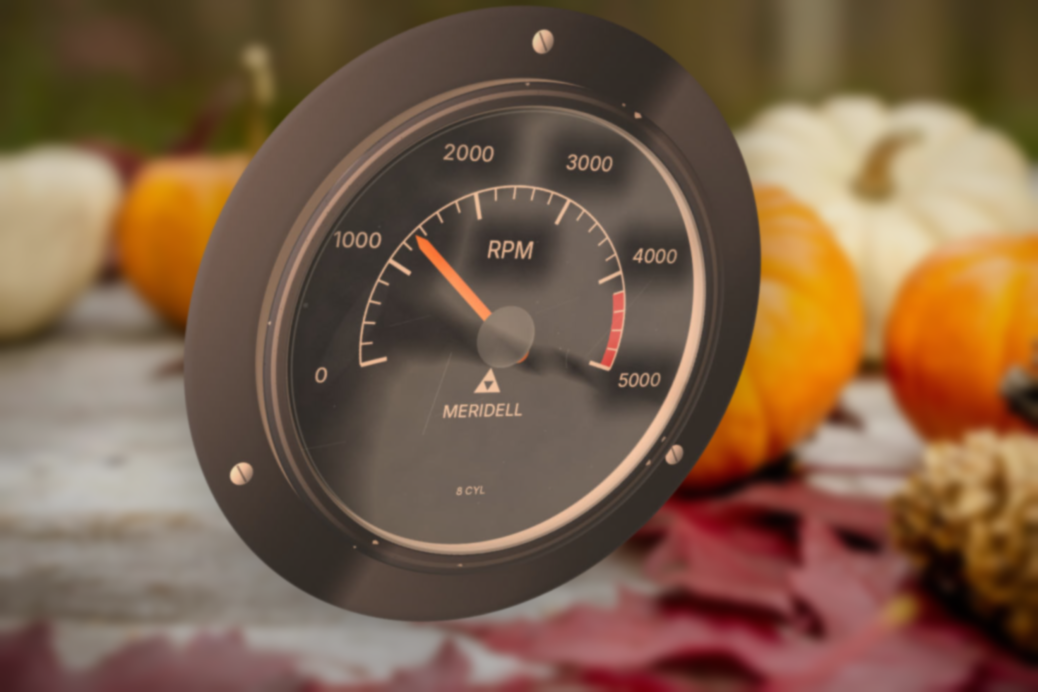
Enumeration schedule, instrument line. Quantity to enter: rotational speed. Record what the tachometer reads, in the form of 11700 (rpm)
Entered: 1300 (rpm)
